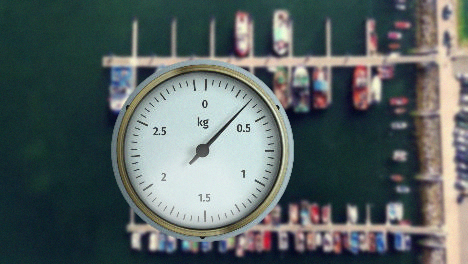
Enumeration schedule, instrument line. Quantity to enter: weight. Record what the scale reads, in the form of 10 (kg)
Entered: 0.35 (kg)
